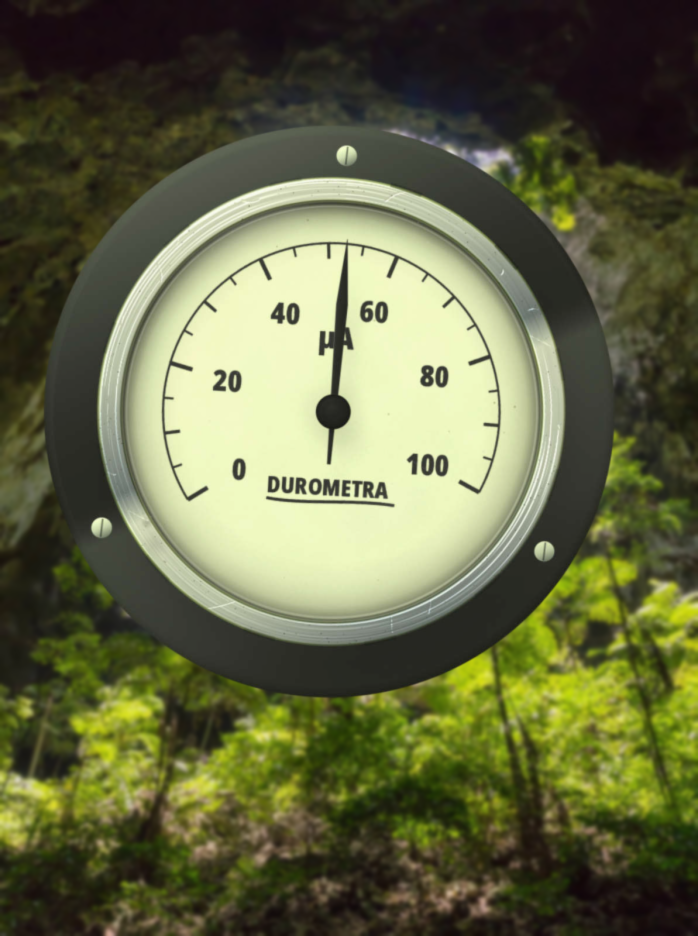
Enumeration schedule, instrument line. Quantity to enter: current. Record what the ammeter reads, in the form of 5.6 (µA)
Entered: 52.5 (µA)
